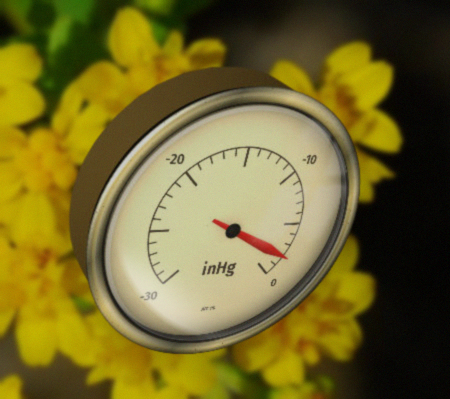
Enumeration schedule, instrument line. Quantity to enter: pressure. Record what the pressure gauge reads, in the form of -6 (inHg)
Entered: -2 (inHg)
